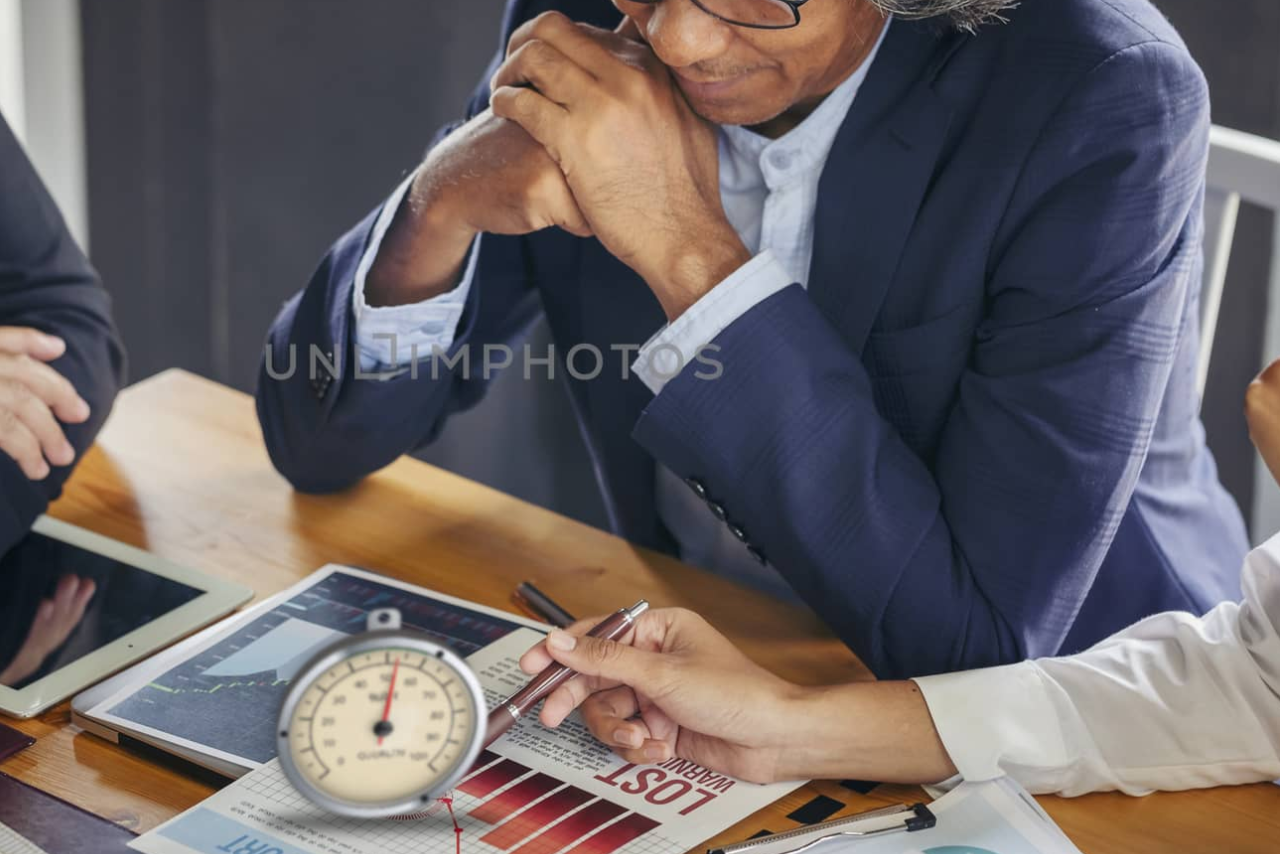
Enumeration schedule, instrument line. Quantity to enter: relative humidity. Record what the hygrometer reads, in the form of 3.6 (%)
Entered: 52.5 (%)
